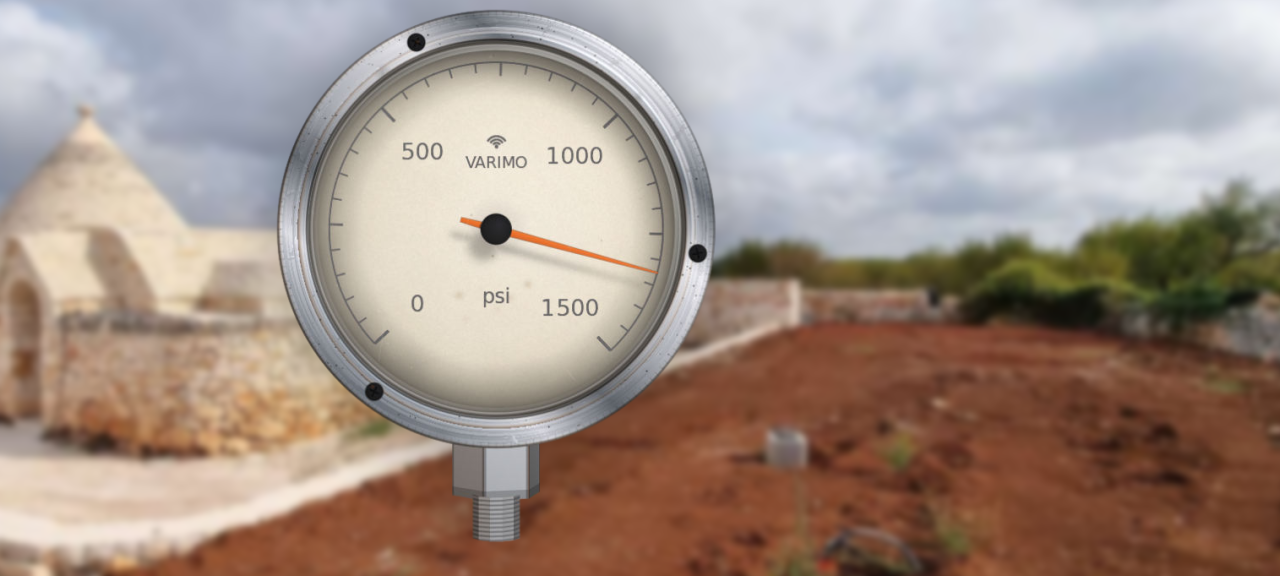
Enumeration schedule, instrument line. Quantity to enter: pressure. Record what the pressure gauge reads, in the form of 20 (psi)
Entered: 1325 (psi)
